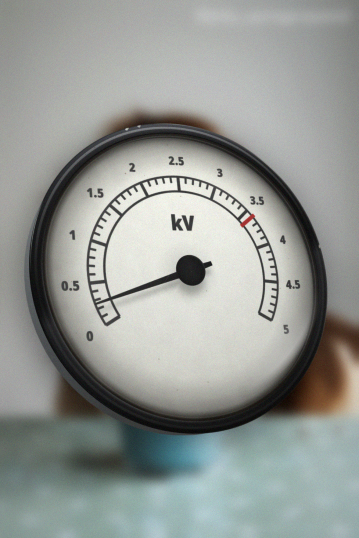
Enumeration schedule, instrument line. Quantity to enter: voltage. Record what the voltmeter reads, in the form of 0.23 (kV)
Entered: 0.25 (kV)
